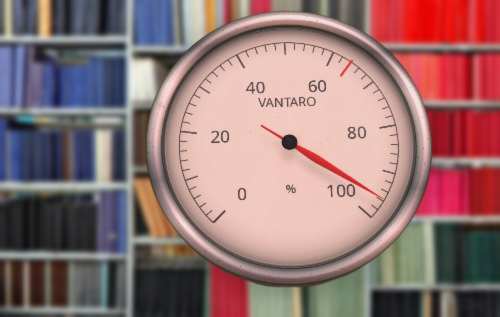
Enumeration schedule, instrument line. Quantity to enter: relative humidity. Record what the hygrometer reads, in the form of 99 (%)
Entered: 96 (%)
